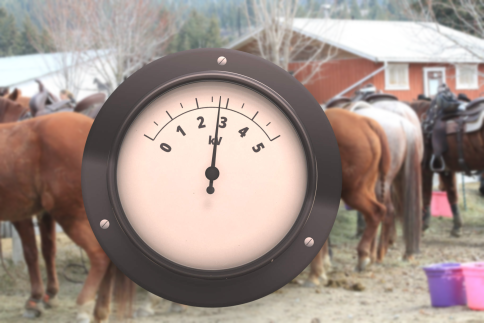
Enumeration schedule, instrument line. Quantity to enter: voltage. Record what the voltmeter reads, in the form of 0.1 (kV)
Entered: 2.75 (kV)
